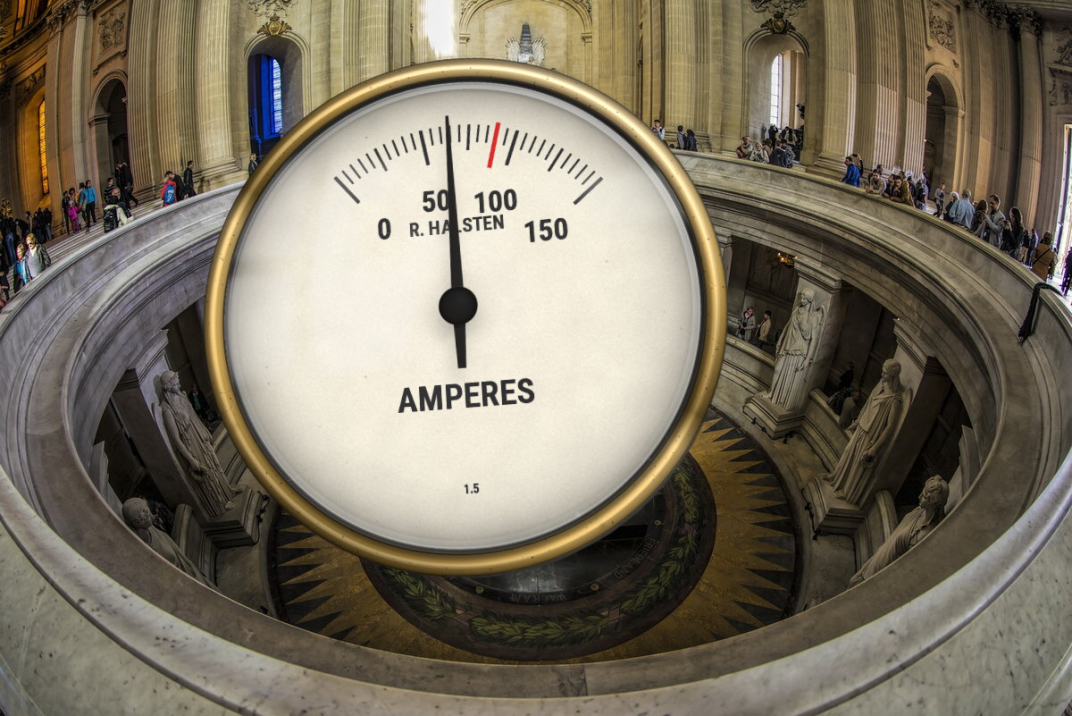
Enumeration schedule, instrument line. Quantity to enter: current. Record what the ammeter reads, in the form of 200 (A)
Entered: 65 (A)
